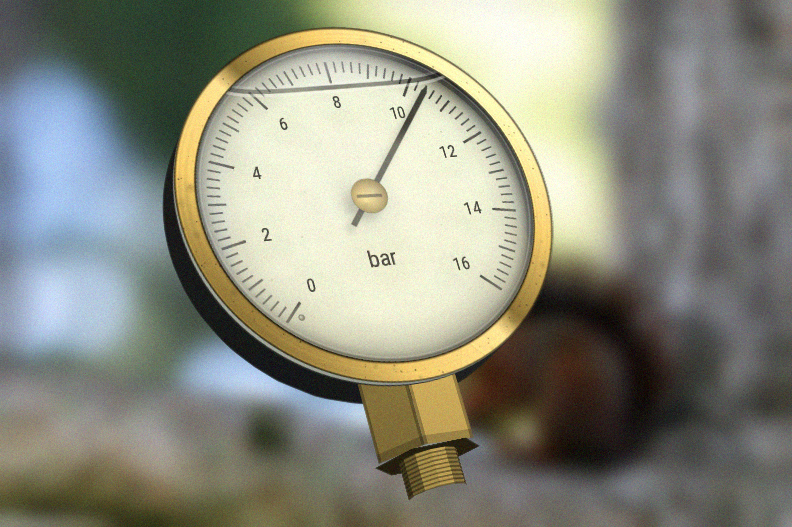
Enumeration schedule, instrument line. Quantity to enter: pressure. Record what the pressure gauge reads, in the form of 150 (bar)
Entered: 10.4 (bar)
